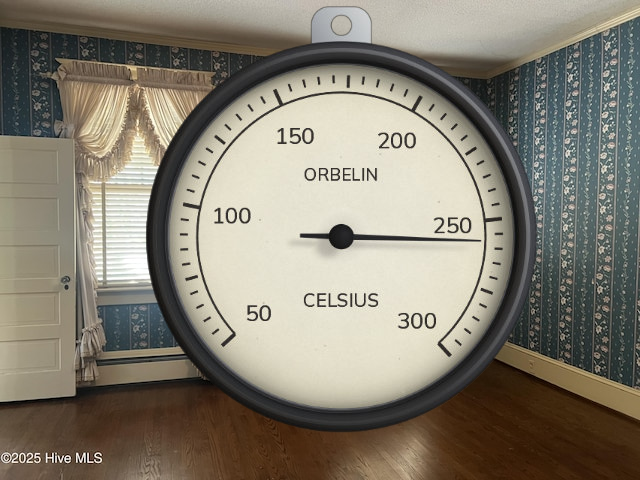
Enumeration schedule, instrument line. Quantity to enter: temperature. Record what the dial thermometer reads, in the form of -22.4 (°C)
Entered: 257.5 (°C)
